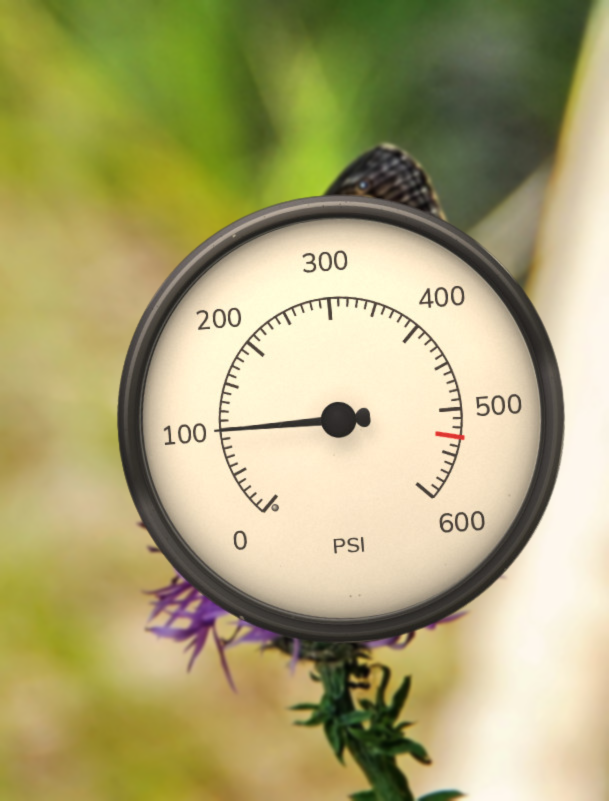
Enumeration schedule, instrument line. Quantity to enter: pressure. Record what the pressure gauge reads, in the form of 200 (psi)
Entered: 100 (psi)
